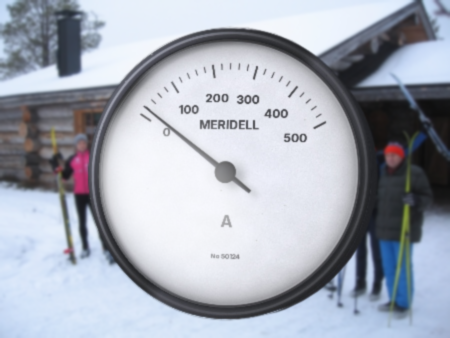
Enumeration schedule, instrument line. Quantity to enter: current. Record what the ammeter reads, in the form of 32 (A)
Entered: 20 (A)
